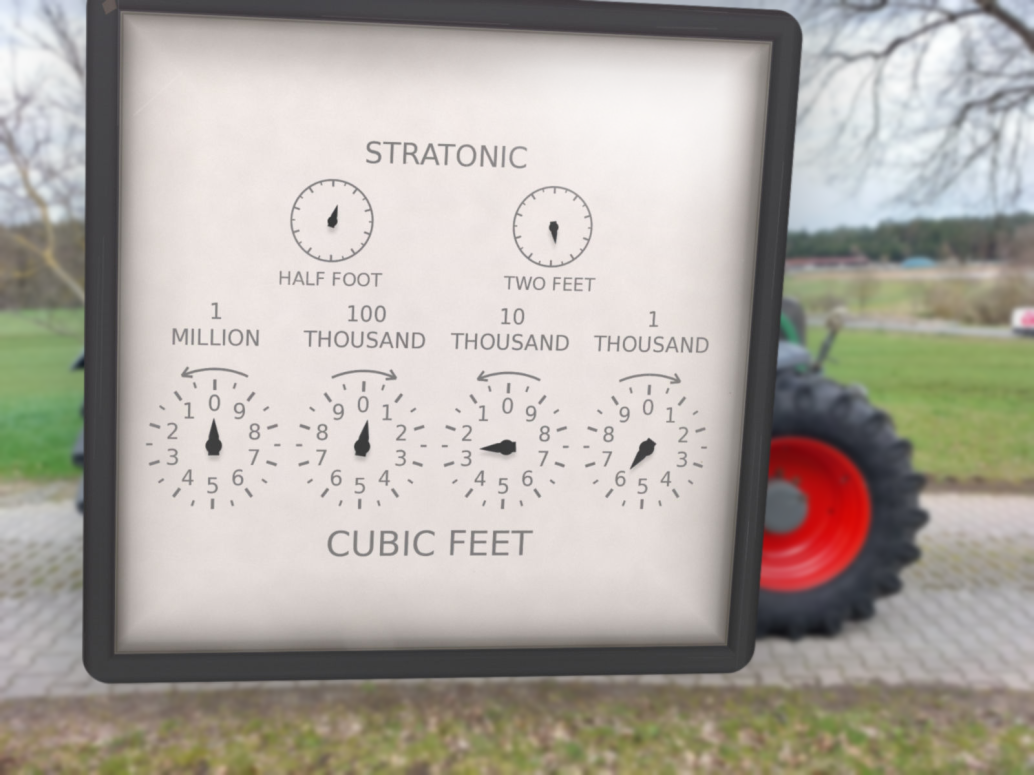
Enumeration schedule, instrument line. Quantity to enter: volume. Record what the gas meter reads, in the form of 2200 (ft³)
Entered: 2600 (ft³)
